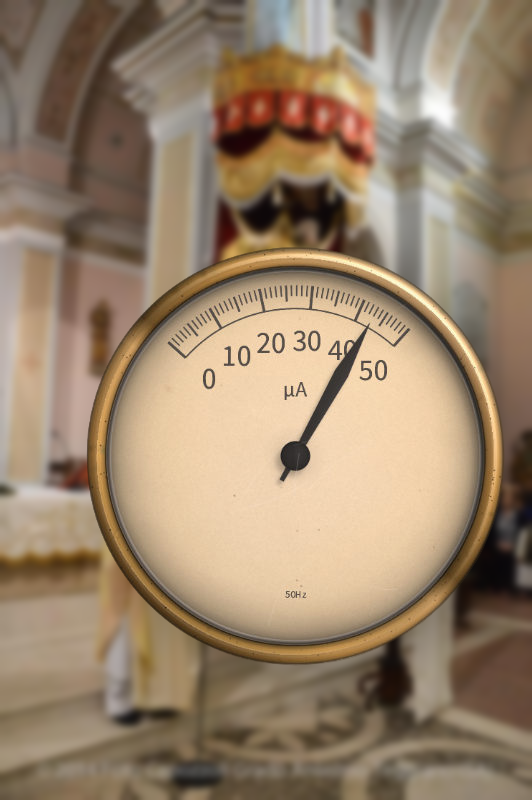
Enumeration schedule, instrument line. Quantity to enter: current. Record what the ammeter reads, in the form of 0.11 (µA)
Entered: 43 (µA)
